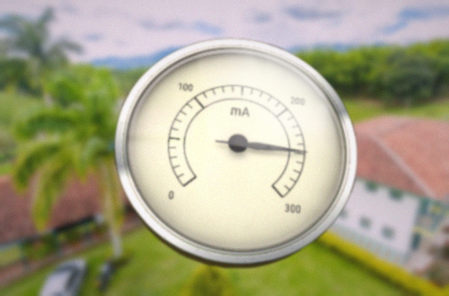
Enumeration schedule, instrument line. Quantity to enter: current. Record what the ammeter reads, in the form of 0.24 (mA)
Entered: 250 (mA)
